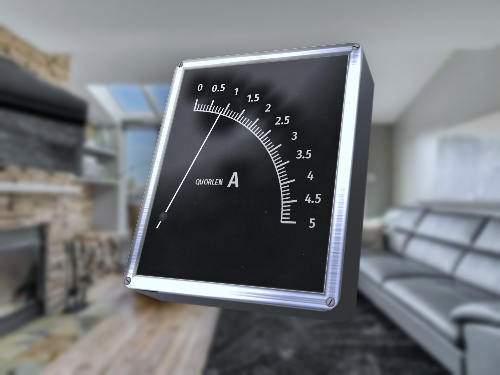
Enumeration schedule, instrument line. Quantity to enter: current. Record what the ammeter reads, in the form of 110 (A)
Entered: 1 (A)
